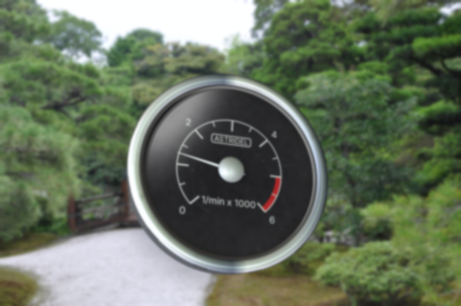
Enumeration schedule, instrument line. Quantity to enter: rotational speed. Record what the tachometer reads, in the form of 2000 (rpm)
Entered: 1250 (rpm)
